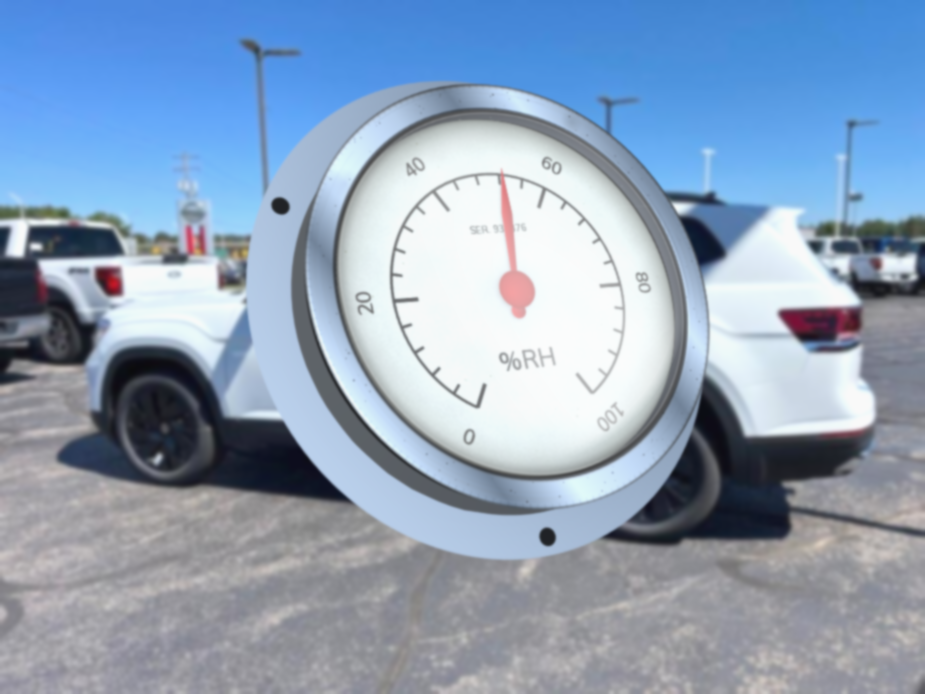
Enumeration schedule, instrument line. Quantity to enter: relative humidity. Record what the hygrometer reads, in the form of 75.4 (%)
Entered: 52 (%)
